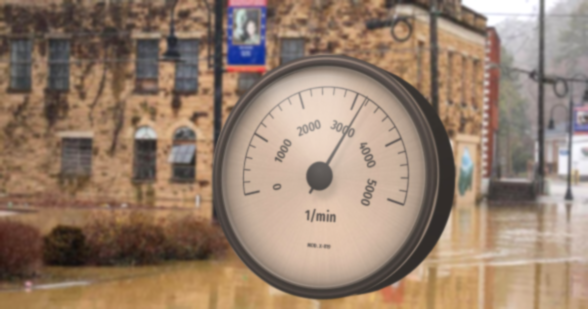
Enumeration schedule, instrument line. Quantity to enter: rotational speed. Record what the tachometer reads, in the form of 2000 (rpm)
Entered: 3200 (rpm)
